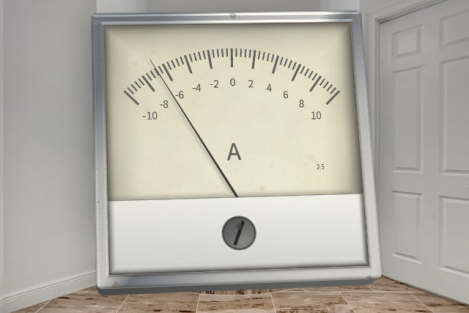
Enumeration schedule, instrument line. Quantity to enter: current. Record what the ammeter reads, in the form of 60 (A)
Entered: -6.8 (A)
